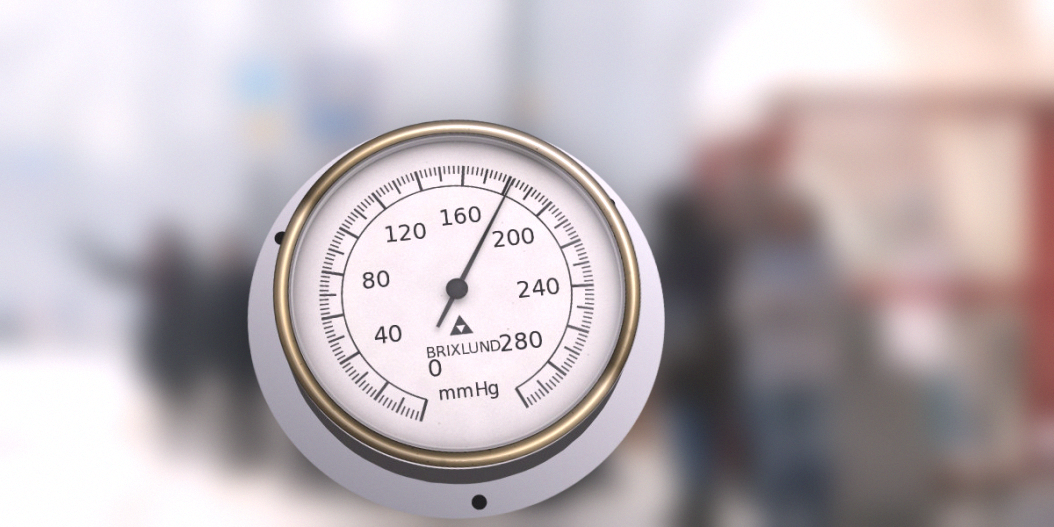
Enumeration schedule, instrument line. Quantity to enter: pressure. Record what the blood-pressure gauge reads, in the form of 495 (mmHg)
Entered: 182 (mmHg)
